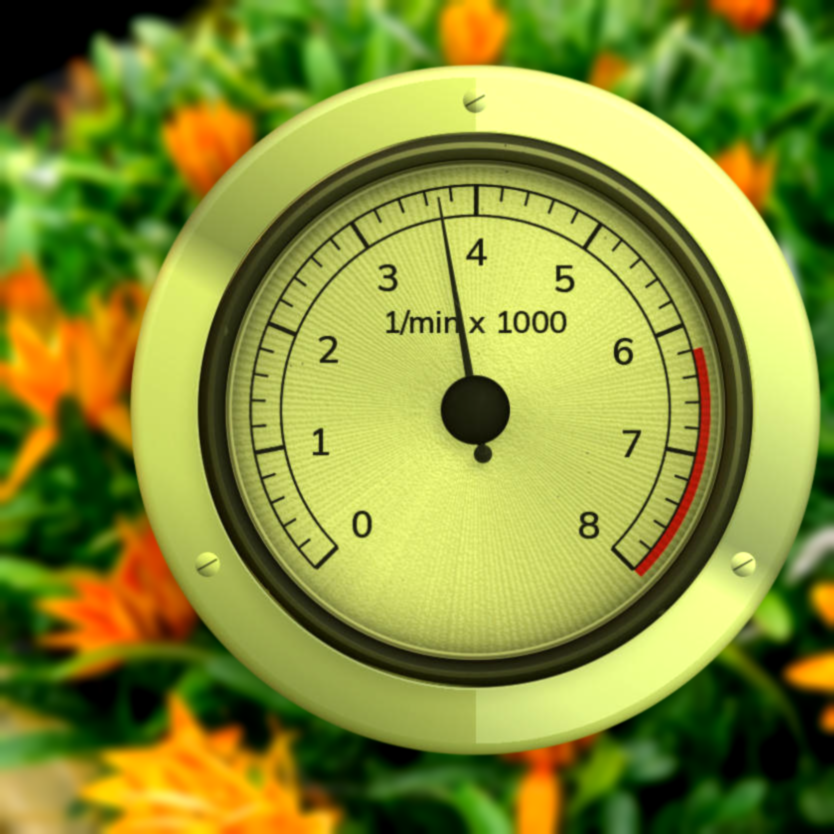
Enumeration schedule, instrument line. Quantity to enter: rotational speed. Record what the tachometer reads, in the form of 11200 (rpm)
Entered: 3700 (rpm)
